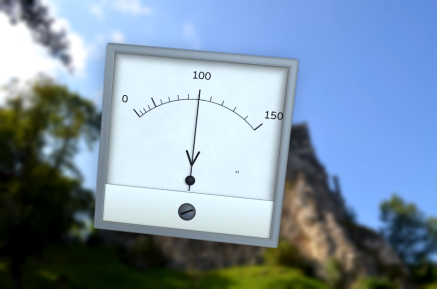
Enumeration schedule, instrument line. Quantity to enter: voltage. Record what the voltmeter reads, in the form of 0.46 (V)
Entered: 100 (V)
